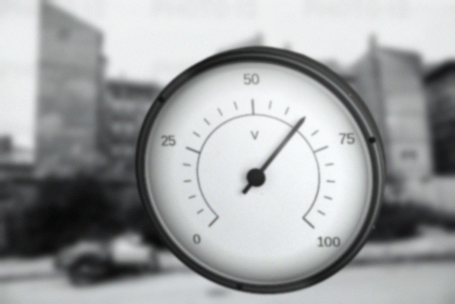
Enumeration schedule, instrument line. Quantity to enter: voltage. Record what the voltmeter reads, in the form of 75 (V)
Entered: 65 (V)
